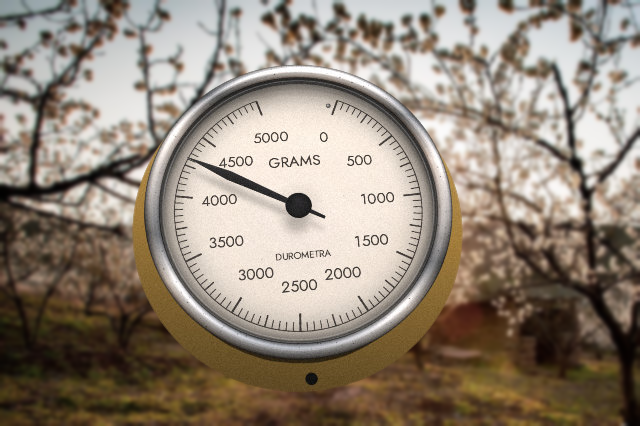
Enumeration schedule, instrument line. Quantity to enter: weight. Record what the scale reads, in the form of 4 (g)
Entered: 4300 (g)
